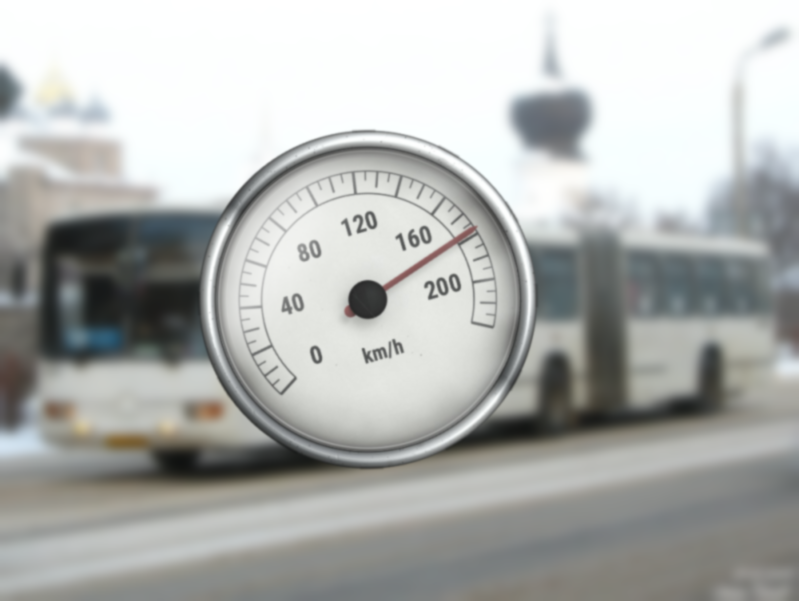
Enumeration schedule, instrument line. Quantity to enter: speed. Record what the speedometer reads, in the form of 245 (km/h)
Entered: 177.5 (km/h)
